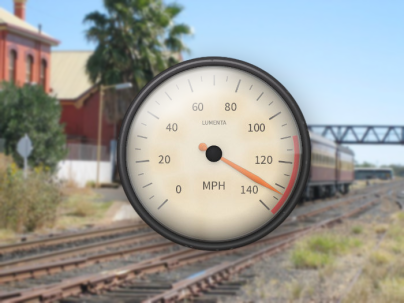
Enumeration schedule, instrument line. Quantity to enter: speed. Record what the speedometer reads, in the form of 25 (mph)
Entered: 132.5 (mph)
